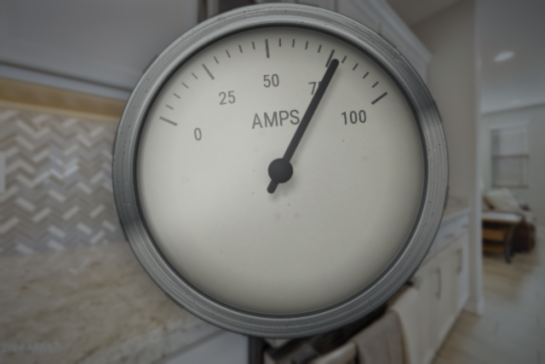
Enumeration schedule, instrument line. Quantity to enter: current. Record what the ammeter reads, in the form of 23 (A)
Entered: 77.5 (A)
